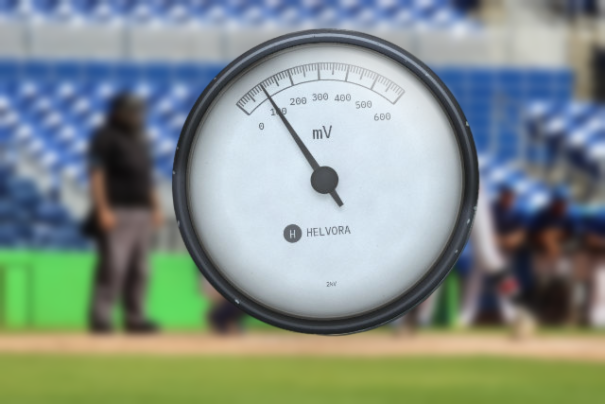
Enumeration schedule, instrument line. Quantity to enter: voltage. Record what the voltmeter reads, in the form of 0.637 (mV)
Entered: 100 (mV)
